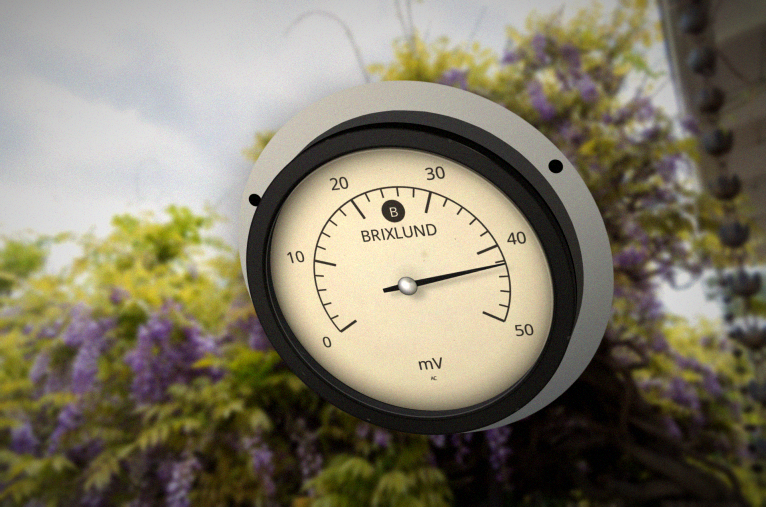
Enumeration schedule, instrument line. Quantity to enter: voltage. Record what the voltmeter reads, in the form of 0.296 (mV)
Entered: 42 (mV)
